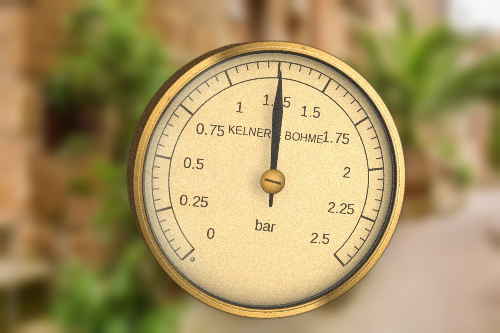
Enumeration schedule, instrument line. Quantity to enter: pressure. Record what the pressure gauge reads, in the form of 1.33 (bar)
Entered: 1.25 (bar)
